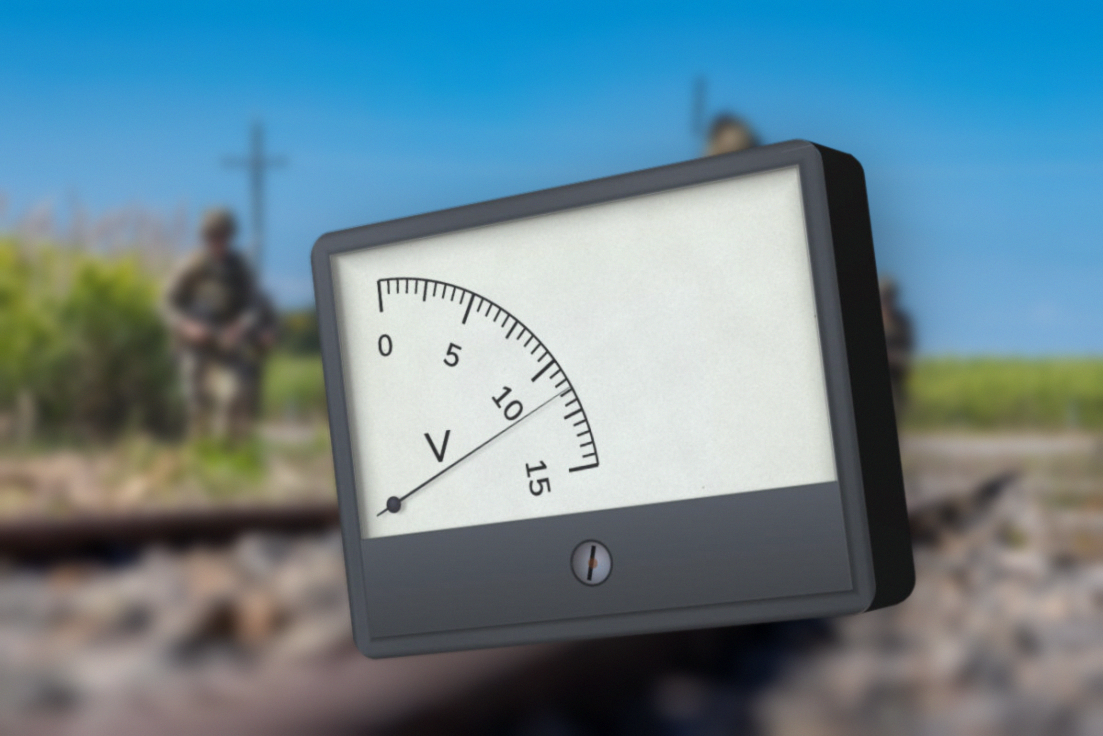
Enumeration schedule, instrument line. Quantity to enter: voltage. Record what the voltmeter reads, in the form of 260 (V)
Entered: 11.5 (V)
